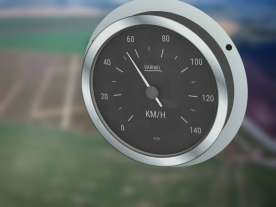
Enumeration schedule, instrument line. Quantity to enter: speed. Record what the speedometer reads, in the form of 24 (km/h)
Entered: 55 (km/h)
